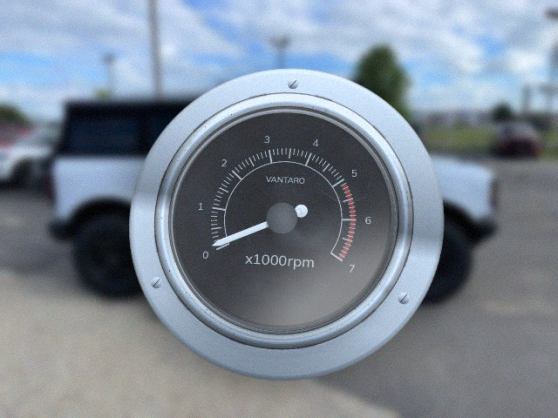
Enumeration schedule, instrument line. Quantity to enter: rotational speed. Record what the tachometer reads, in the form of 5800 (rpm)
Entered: 100 (rpm)
